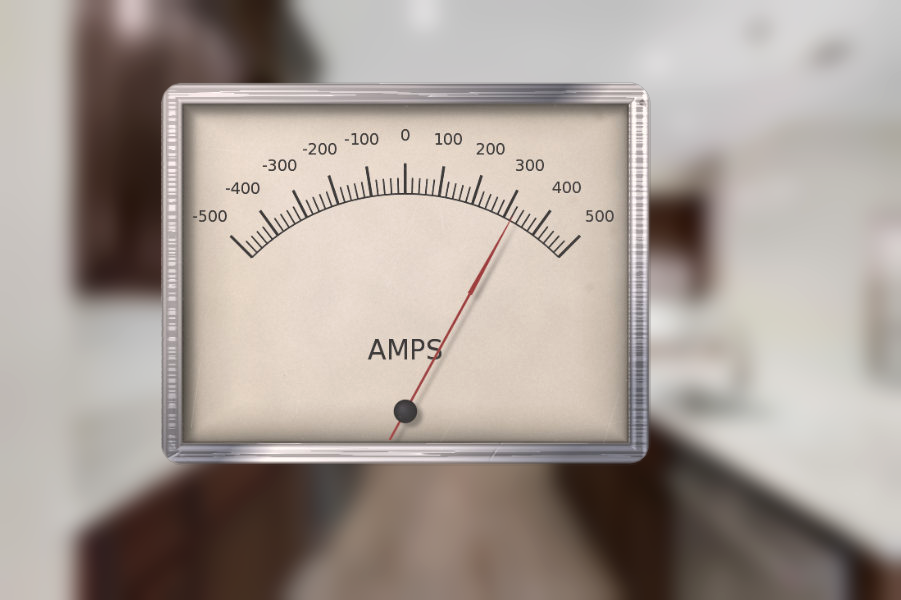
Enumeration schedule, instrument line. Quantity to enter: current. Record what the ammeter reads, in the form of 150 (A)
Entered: 320 (A)
